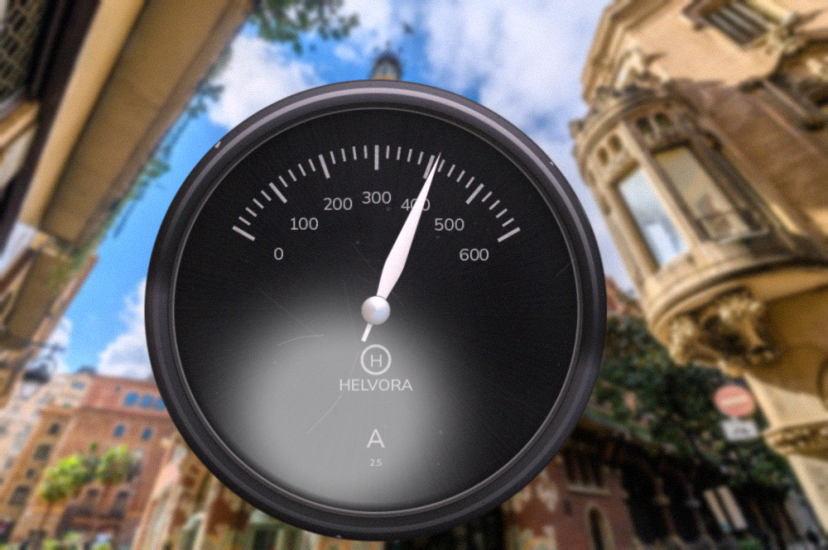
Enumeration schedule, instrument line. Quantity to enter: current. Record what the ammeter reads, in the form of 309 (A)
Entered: 410 (A)
